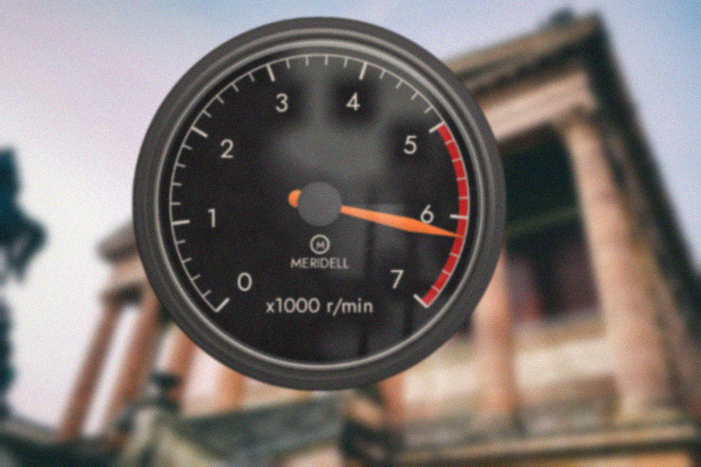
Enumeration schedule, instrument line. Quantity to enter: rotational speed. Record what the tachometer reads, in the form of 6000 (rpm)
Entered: 6200 (rpm)
